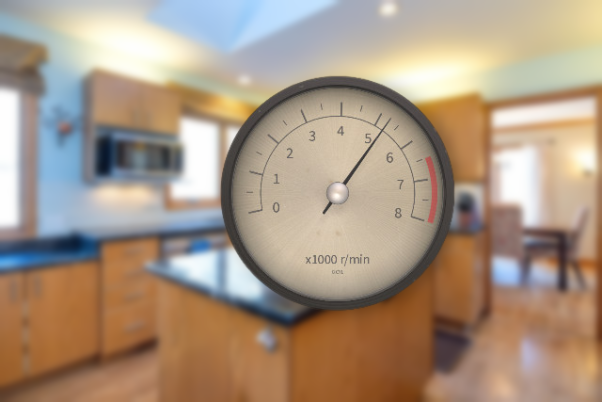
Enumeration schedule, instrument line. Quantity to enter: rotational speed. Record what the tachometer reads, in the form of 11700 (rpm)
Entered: 5250 (rpm)
